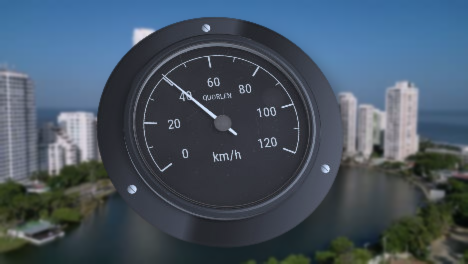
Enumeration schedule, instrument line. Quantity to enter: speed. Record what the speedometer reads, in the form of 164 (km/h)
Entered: 40 (km/h)
